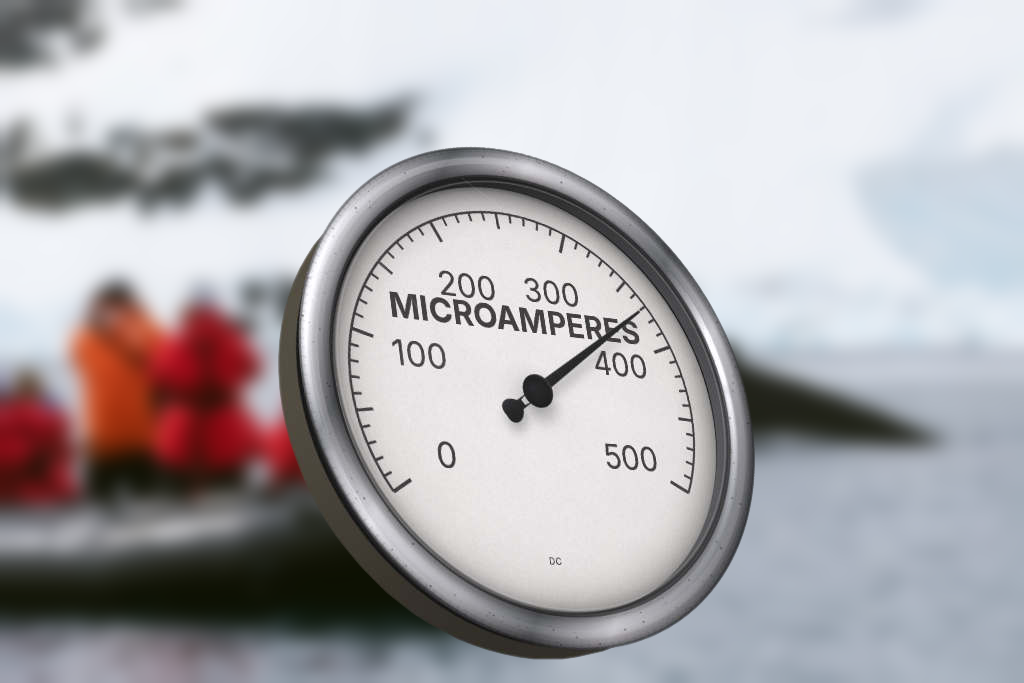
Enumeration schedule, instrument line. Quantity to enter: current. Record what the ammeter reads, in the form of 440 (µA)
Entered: 370 (µA)
